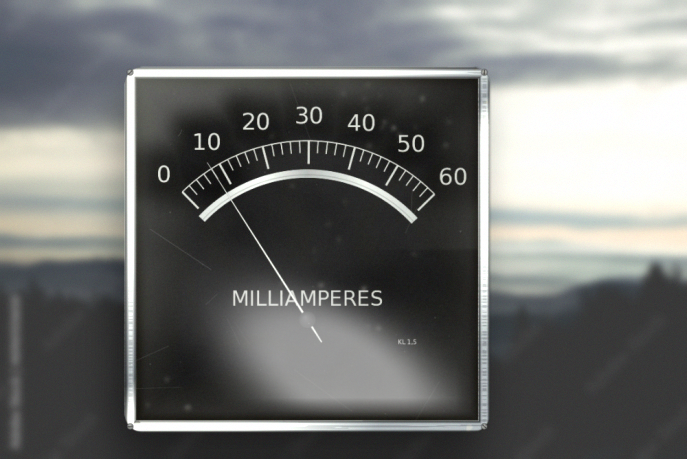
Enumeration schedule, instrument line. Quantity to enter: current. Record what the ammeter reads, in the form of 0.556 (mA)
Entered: 8 (mA)
